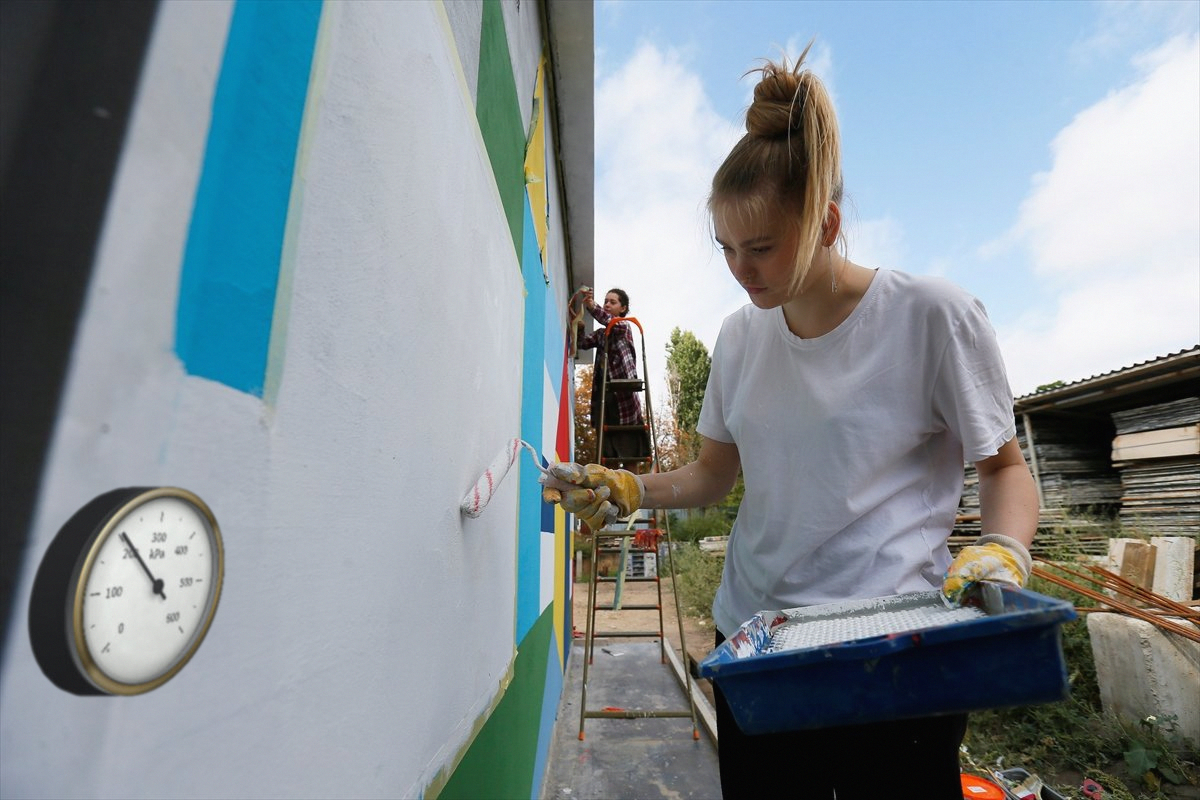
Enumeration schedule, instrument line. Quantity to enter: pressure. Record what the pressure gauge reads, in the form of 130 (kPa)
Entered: 200 (kPa)
